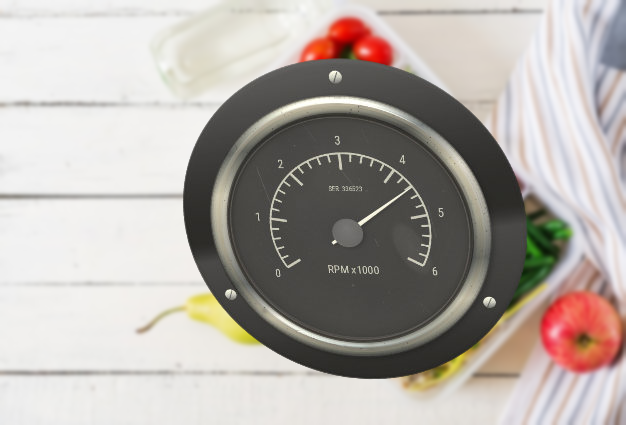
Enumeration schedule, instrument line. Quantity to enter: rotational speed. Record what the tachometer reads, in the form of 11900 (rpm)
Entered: 4400 (rpm)
